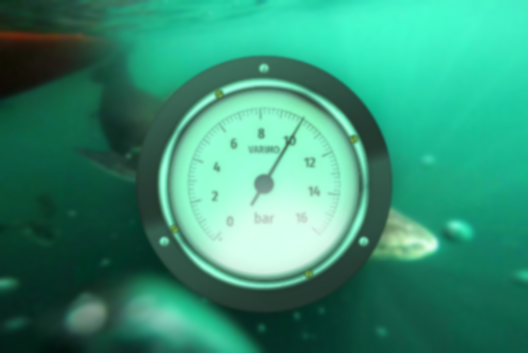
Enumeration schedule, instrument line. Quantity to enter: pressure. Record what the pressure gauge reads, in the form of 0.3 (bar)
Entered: 10 (bar)
